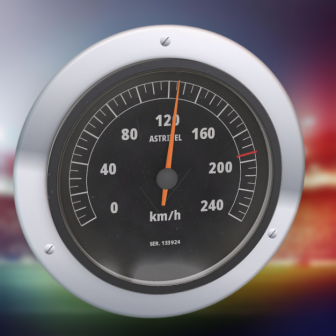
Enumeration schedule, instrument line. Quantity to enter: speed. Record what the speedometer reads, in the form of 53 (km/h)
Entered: 125 (km/h)
